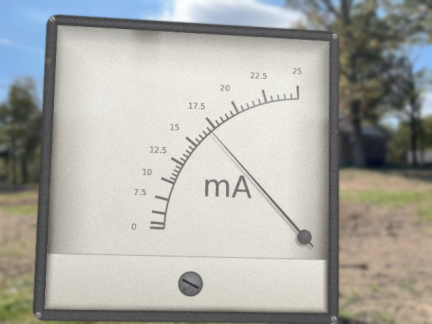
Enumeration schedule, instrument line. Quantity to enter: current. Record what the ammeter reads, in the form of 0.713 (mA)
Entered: 17 (mA)
